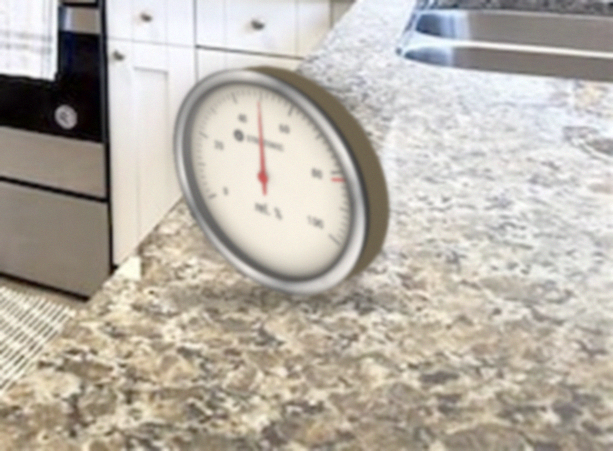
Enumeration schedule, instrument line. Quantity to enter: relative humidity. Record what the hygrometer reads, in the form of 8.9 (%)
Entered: 50 (%)
